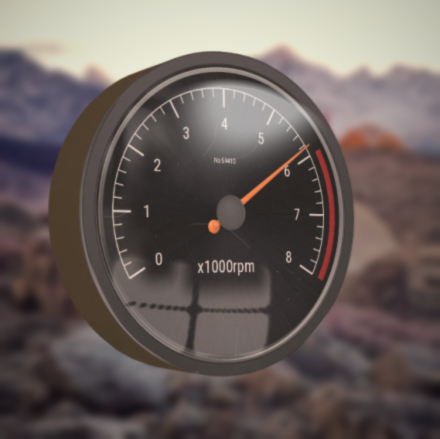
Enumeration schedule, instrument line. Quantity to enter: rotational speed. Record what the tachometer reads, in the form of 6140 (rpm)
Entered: 5800 (rpm)
